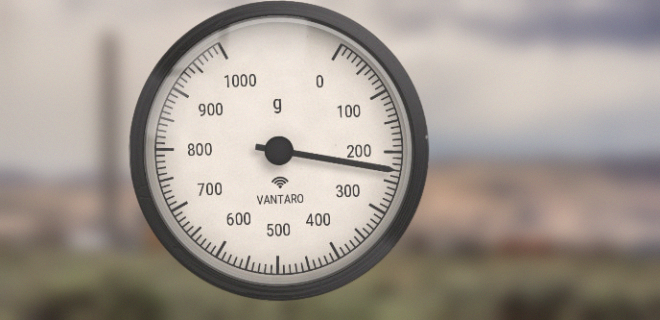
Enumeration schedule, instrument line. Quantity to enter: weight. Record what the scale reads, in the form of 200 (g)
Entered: 230 (g)
